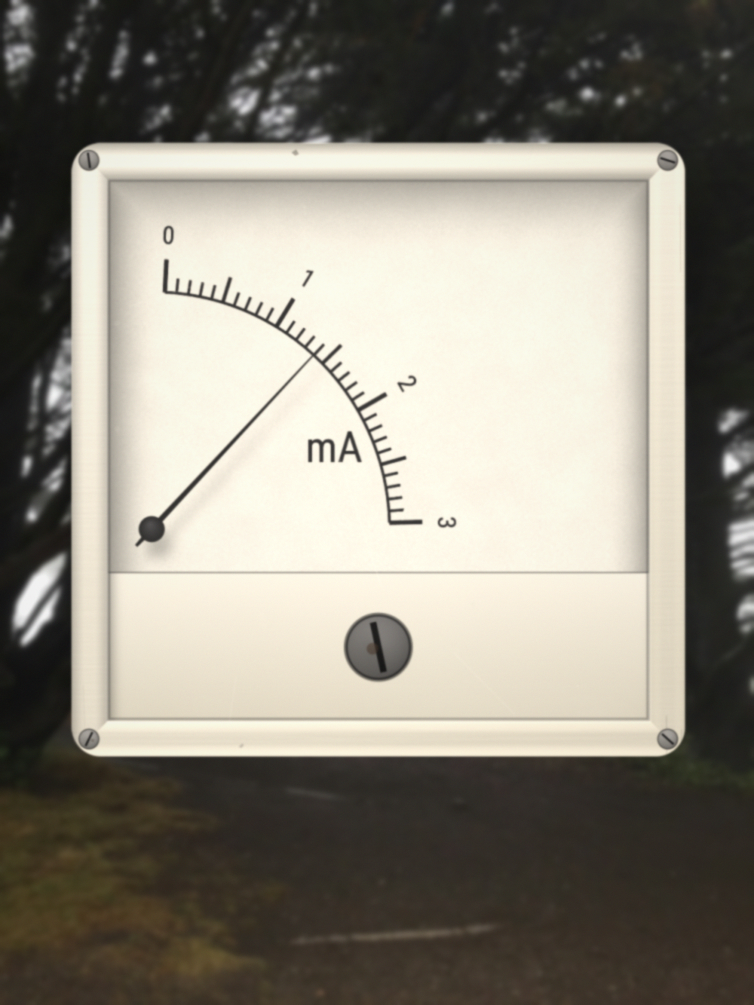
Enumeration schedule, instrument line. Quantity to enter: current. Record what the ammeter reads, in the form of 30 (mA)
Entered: 1.4 (mA)
